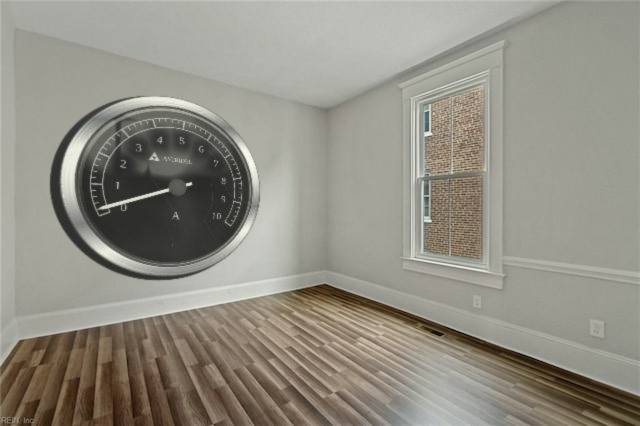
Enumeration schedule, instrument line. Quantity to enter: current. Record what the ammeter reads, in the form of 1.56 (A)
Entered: 0.2 (A)
